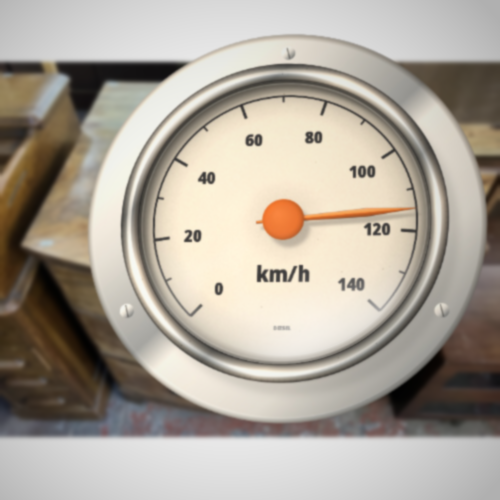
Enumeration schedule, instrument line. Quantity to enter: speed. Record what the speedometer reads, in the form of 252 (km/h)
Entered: 115 (km/h)
